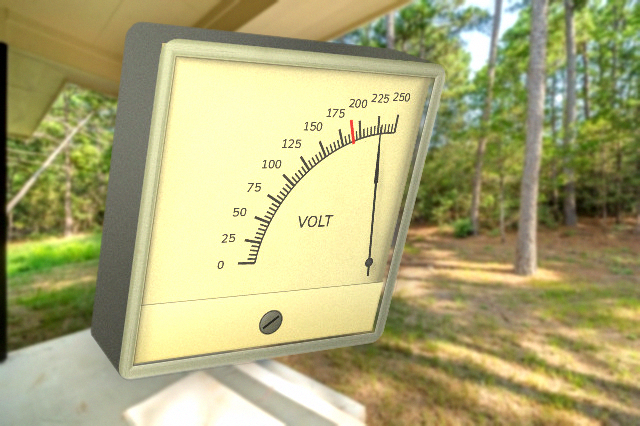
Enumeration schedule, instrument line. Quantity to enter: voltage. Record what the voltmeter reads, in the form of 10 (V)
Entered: 225 (V)
